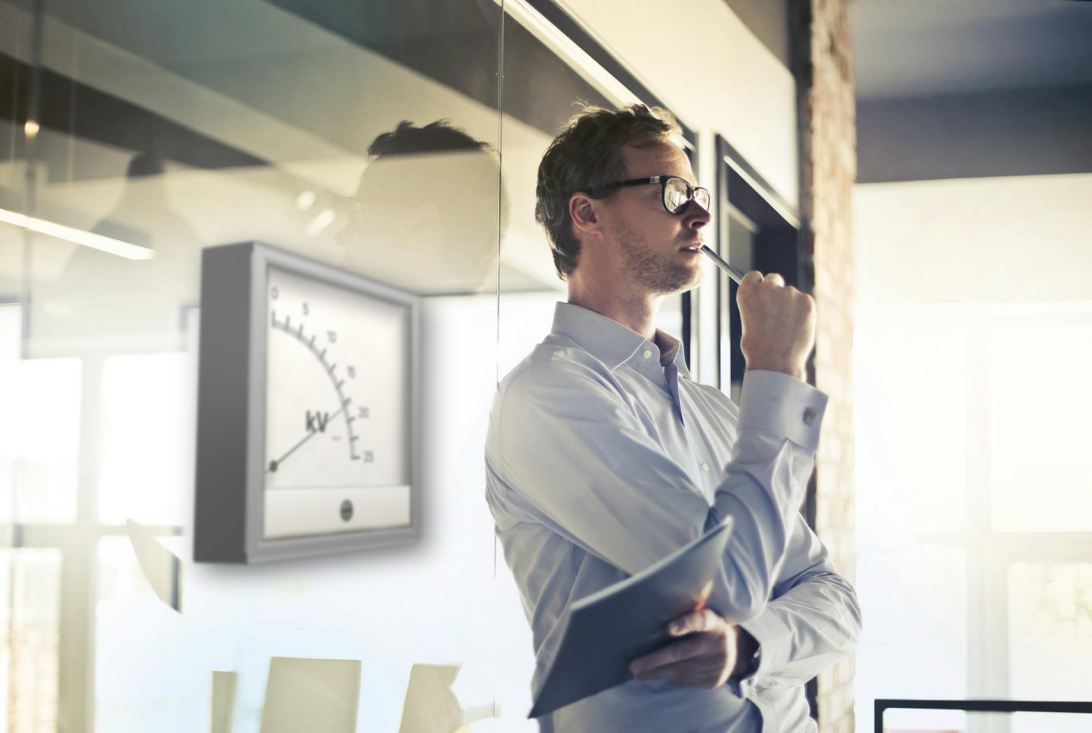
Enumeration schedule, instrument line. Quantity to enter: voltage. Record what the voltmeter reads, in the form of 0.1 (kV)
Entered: 17.5 (kV)
